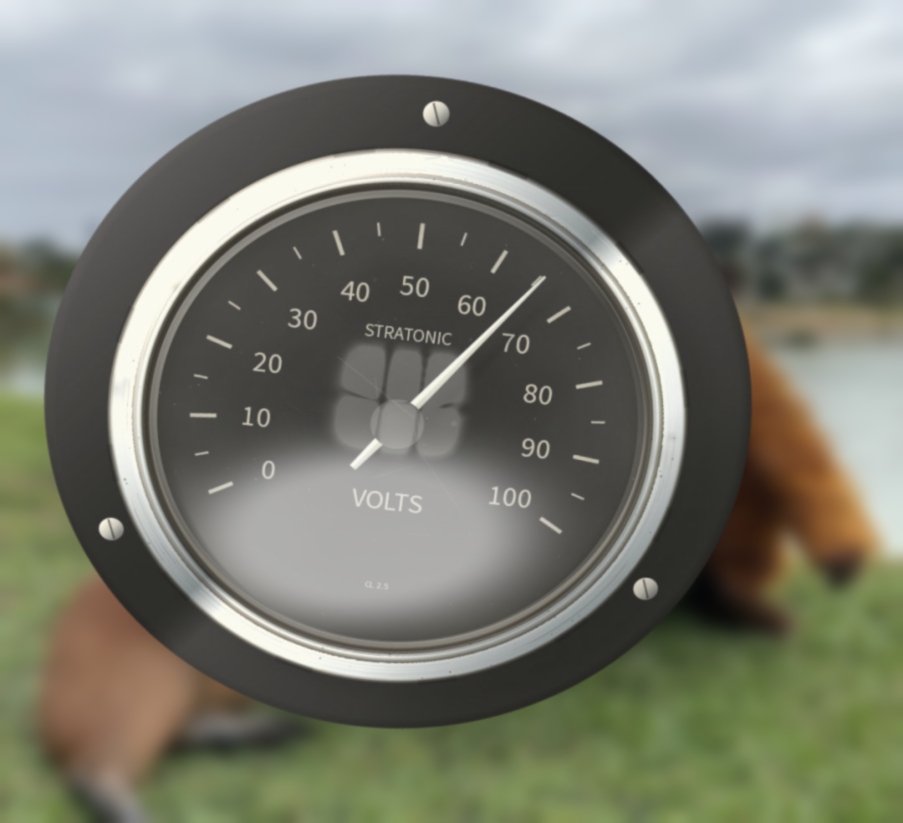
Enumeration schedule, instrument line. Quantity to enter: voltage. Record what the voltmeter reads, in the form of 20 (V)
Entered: 65 (V)
